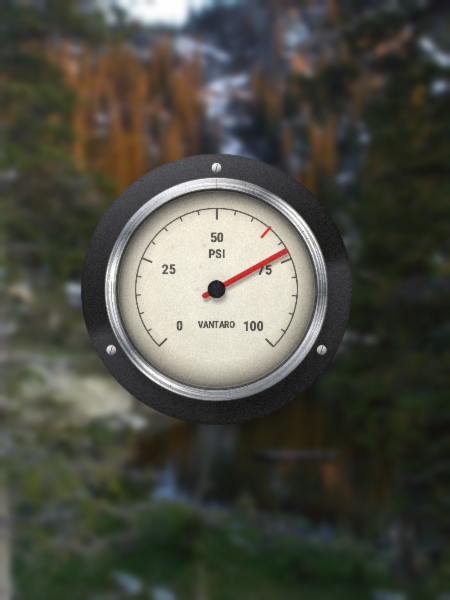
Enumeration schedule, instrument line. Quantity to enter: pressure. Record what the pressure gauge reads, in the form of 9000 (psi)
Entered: 72.5 (psi)
